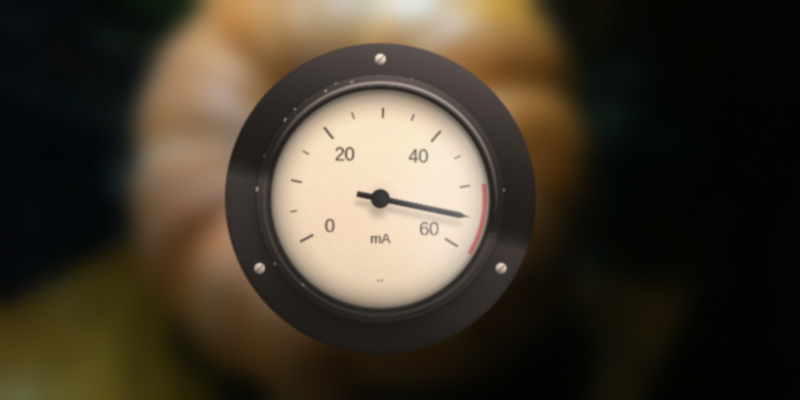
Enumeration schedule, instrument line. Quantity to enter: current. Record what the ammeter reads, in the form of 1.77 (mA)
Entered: 55 (mA)
